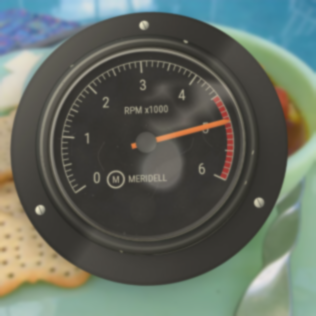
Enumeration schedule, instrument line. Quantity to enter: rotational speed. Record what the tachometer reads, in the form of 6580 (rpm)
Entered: 5000 (rpm)
